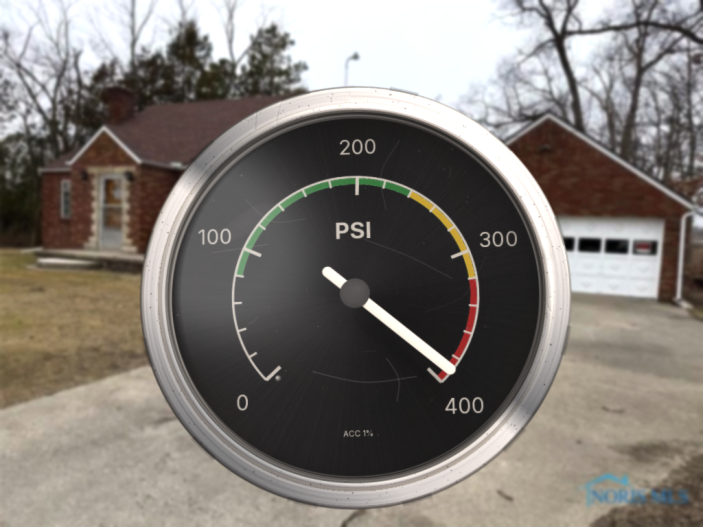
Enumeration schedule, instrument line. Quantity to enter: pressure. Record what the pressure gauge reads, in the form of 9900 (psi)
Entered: 390 (psi)
